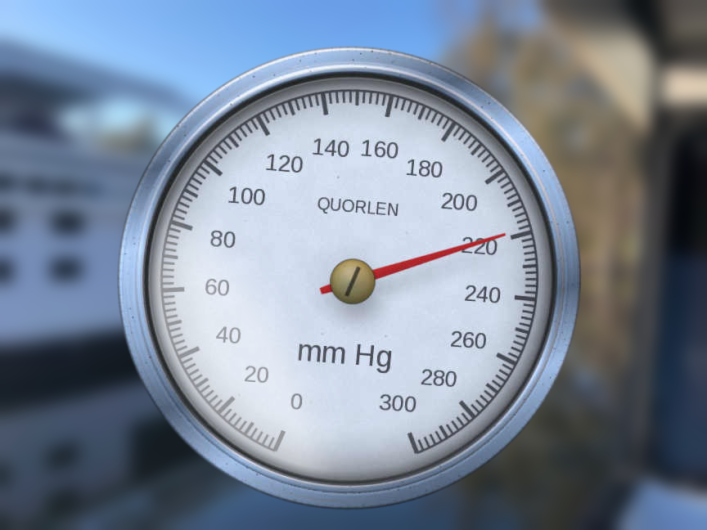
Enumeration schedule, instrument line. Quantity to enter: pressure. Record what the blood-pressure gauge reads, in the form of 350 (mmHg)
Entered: 218 (mmHg)
